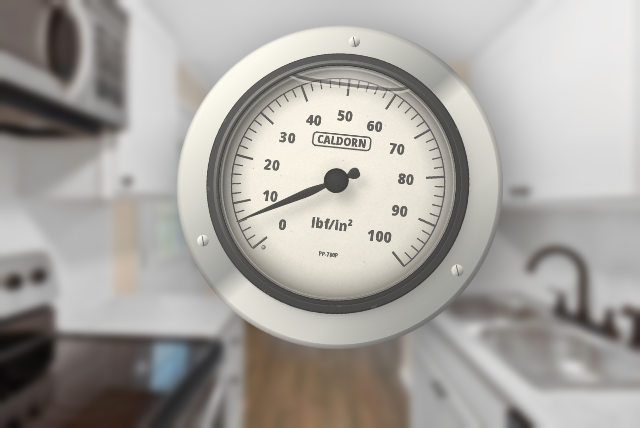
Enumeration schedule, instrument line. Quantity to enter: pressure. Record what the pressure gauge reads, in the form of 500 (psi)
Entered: 6 (psi)
